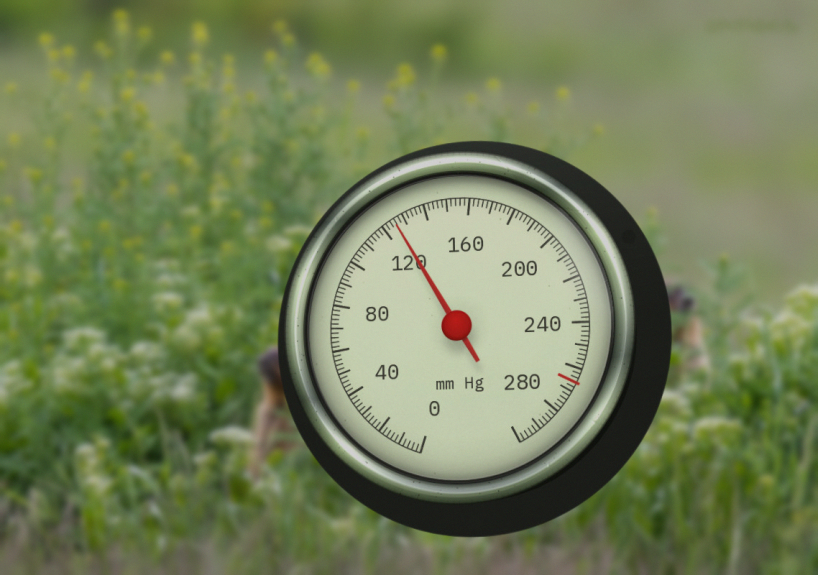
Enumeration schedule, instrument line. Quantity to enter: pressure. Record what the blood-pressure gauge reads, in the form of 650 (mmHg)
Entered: 126 (mmHg)
